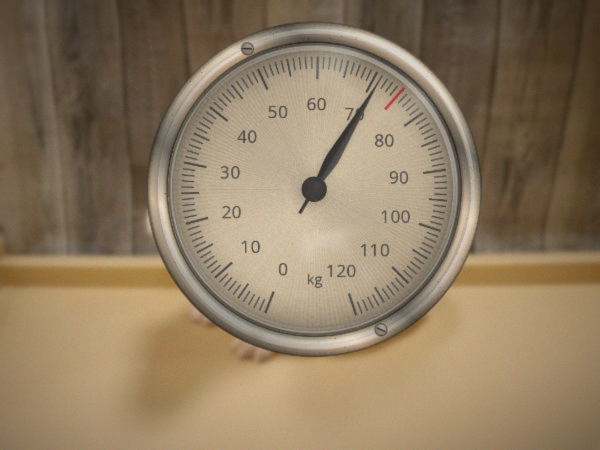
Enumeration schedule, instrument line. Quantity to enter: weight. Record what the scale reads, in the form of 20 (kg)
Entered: 71 (kg)
